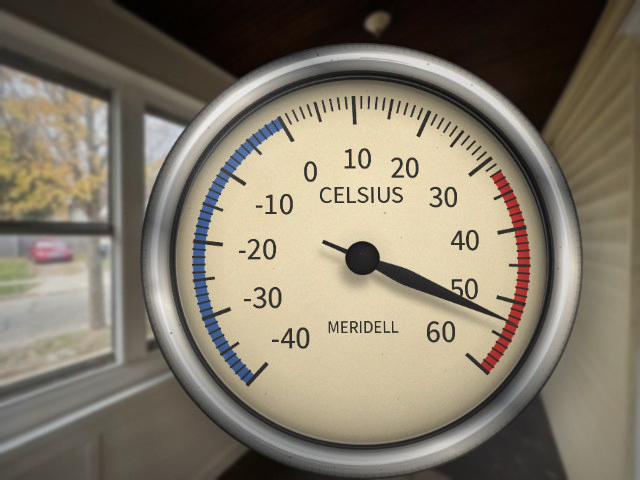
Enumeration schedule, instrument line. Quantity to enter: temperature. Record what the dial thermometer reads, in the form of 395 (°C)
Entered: 53 (°C)
